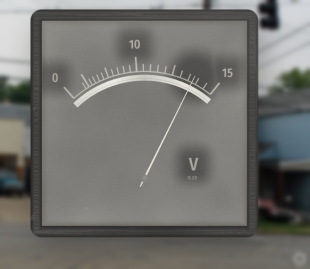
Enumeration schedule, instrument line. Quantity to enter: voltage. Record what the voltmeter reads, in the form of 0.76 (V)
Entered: 13.75 (V)
